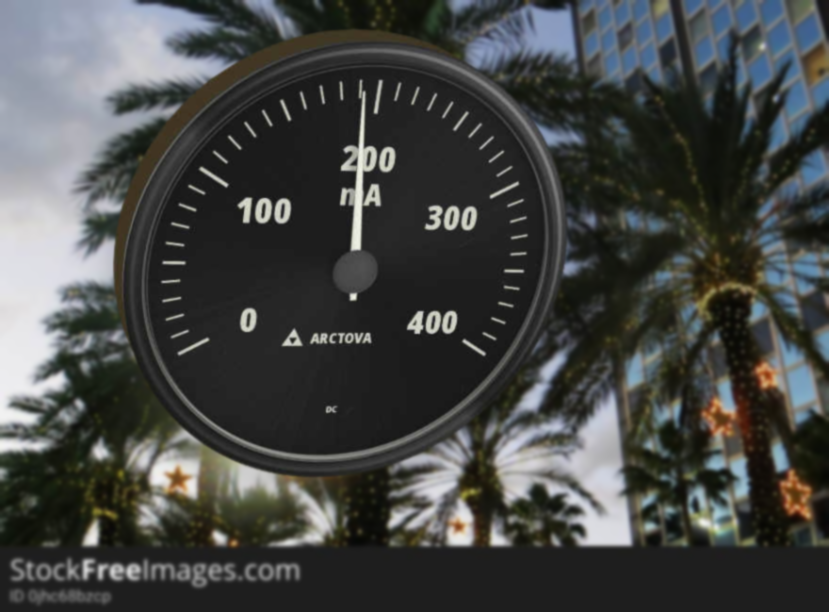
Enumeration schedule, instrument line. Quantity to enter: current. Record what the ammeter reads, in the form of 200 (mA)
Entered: 190 (mA)
